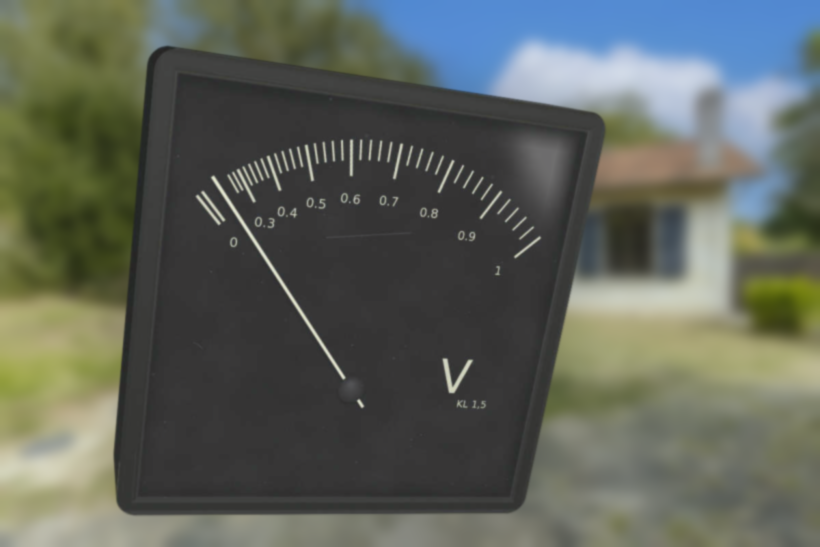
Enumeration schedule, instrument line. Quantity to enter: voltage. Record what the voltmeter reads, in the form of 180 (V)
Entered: 0.2 (V)
